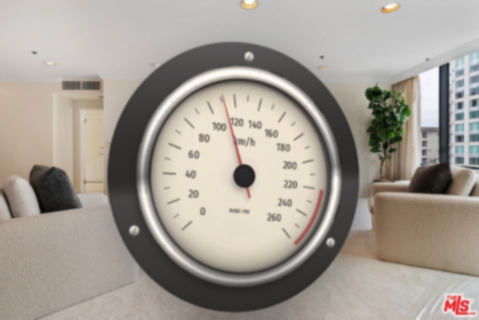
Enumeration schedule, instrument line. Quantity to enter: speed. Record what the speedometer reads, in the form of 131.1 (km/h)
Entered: 110 (km/h)
